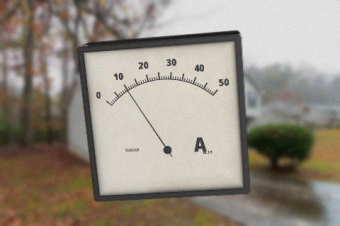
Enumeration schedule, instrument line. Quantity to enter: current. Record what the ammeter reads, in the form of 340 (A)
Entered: 10 (A)
